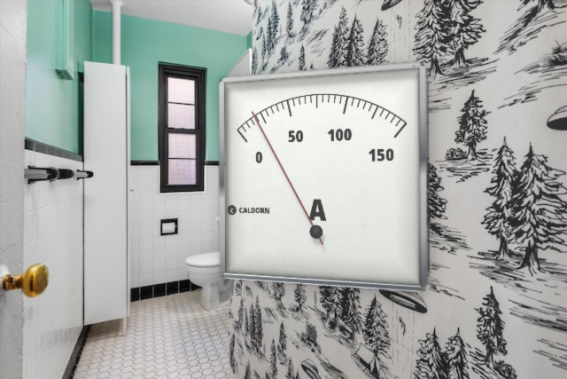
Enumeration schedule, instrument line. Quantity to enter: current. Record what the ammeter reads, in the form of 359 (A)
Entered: 20 (A)
